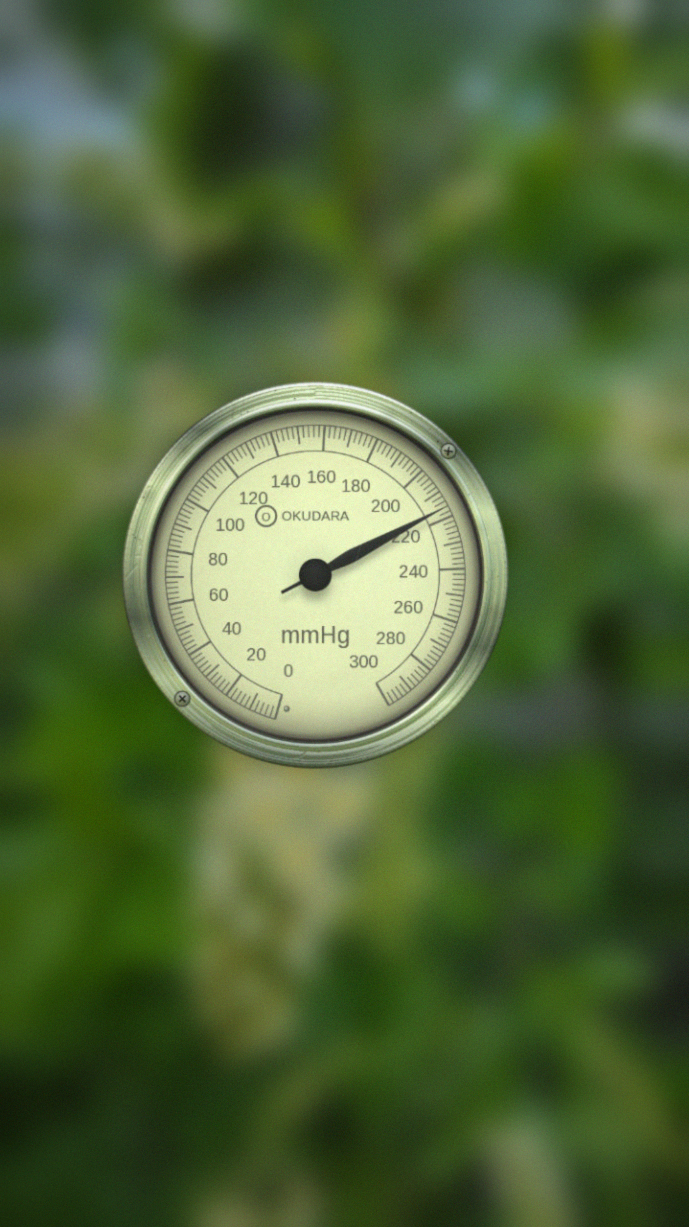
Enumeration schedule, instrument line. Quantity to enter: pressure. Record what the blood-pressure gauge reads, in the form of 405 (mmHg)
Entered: 216 (mmHg)
